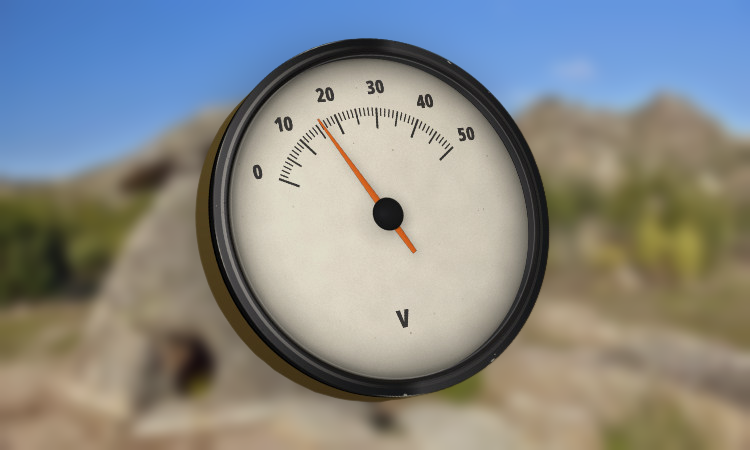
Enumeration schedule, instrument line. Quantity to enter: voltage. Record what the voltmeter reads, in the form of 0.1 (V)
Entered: 15 (V)
